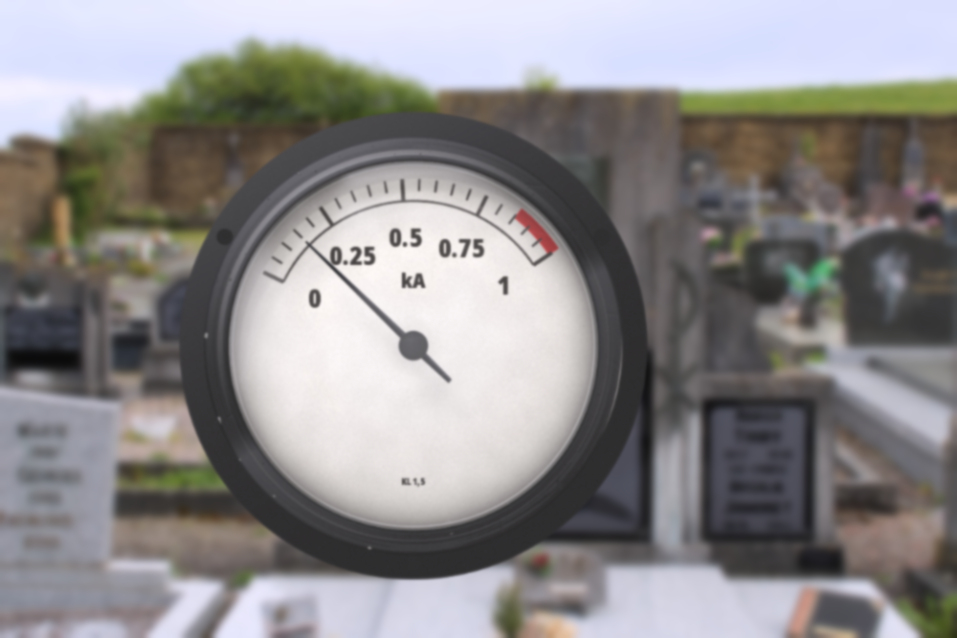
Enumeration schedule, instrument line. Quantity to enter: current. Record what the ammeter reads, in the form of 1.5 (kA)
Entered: 0.15 (kA)
